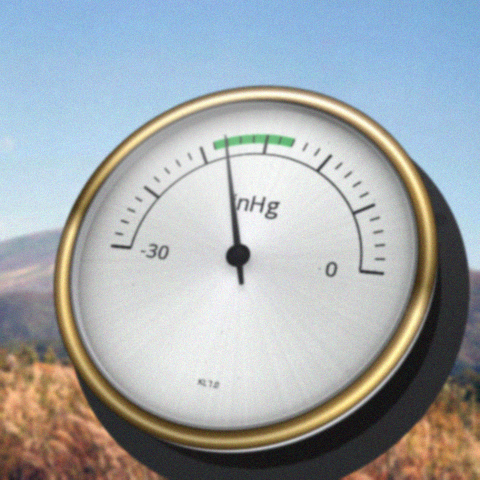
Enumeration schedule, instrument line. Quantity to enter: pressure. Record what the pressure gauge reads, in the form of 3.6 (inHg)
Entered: -18 (inHg)
